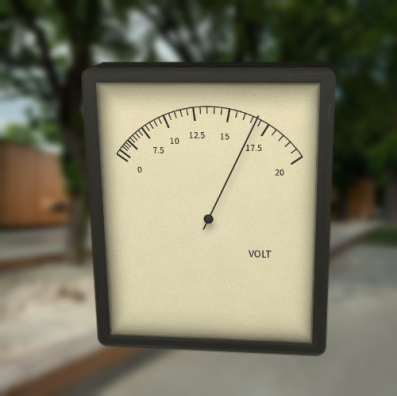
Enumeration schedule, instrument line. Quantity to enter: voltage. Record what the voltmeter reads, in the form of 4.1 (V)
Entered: 16.75 (V)
